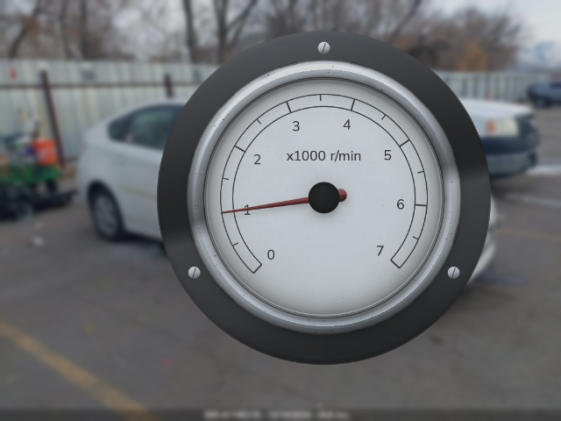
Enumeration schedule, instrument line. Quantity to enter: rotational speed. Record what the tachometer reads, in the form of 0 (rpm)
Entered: 1000 (rpm)
